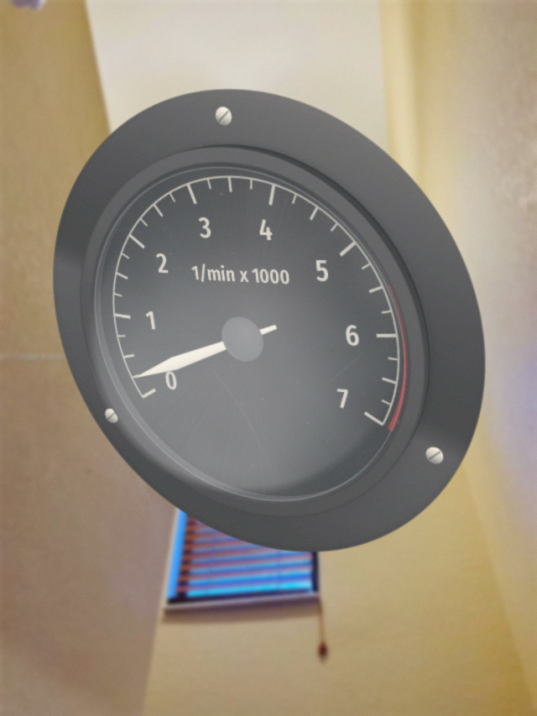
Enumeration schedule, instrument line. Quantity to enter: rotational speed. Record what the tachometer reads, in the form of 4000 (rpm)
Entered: 250 (rpm)
